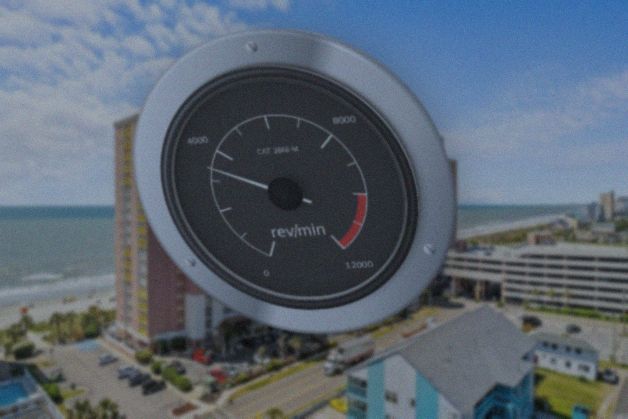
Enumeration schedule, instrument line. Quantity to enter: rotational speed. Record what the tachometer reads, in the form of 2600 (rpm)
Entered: 3500 (rpm)
